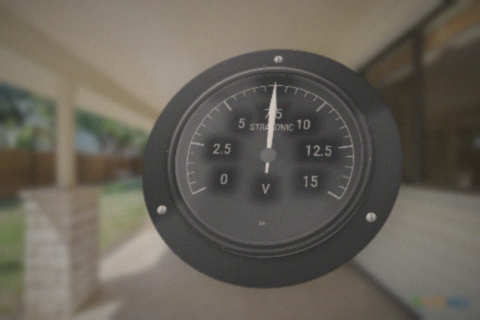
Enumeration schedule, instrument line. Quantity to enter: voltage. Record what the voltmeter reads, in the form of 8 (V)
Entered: 7.5 (V)
